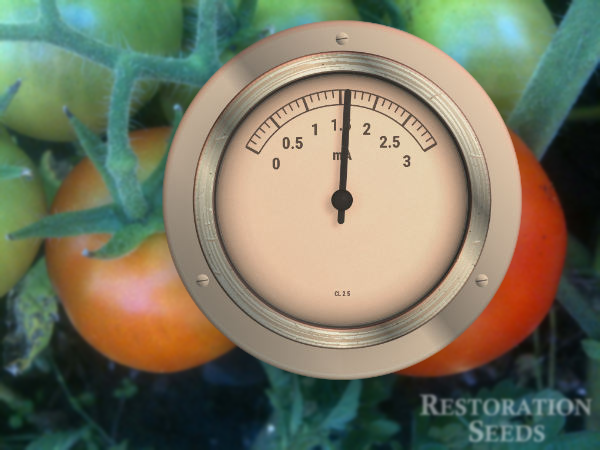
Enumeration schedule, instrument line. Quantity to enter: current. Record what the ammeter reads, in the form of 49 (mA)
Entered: 1.6 (mA)
